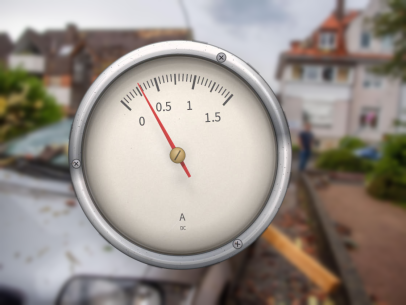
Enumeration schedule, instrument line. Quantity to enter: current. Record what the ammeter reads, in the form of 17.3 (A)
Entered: 0.3 (A)
